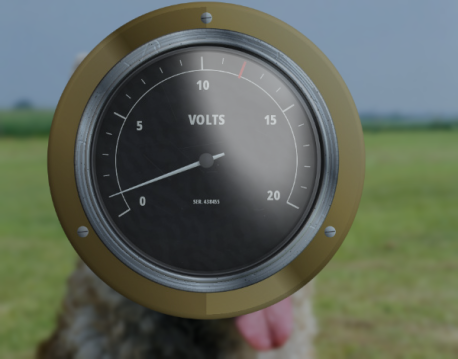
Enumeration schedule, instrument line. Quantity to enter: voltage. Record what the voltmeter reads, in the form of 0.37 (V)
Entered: 1 (V)
